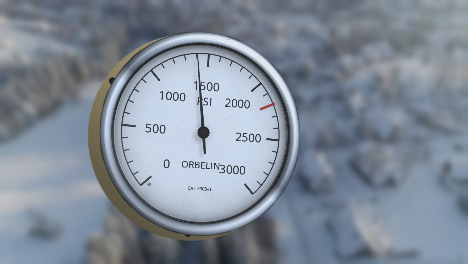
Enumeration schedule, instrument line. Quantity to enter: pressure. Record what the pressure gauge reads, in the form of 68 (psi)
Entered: 1400 (psi)
